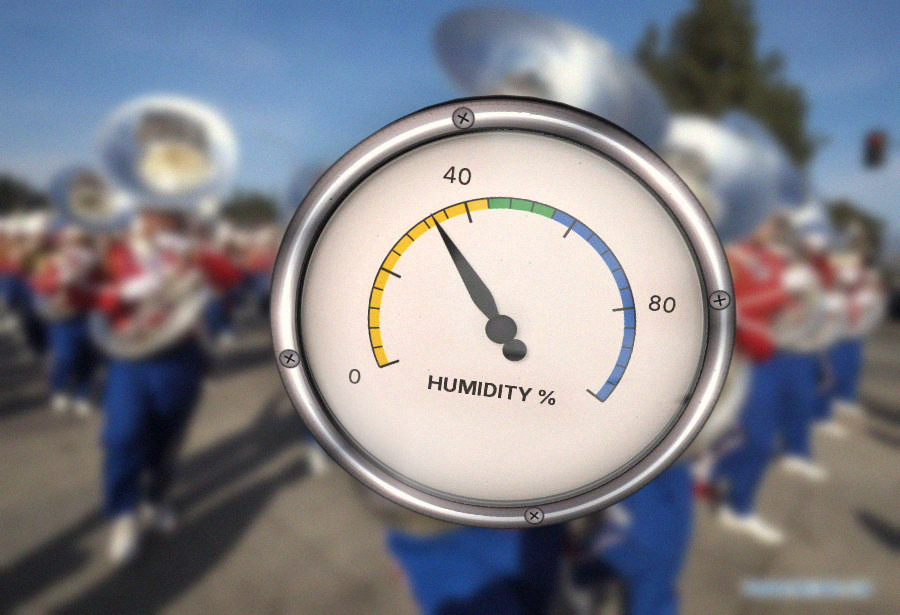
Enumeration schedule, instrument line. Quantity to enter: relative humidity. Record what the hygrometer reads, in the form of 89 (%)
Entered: 34 (%)
